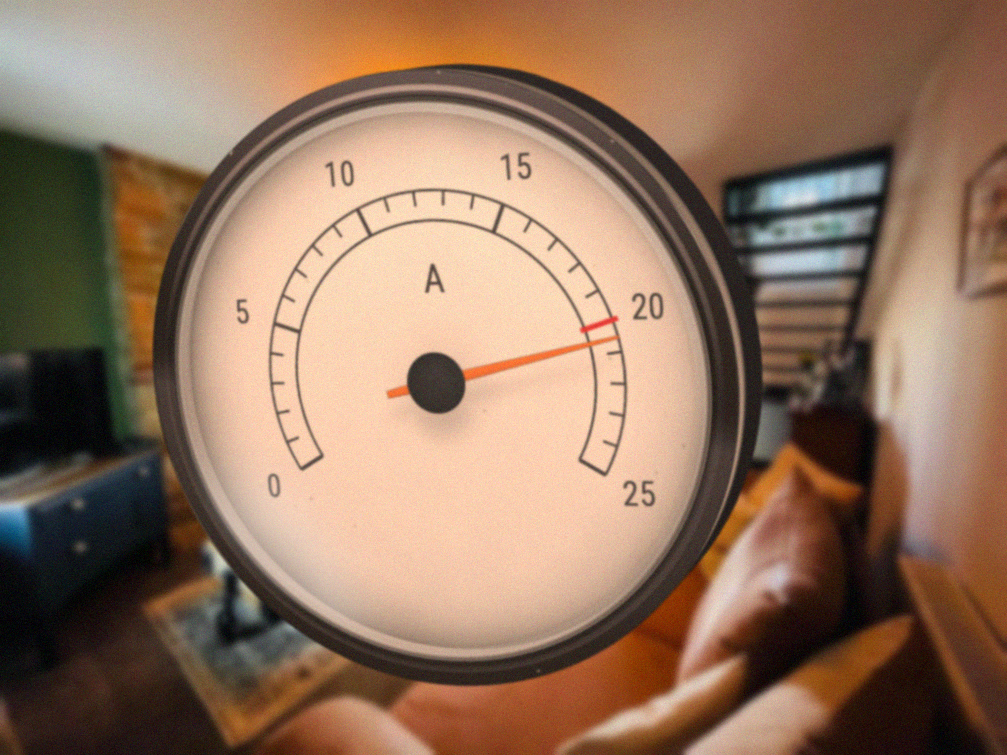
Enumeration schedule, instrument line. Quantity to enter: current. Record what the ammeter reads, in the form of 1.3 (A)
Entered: 20.5 (A)
